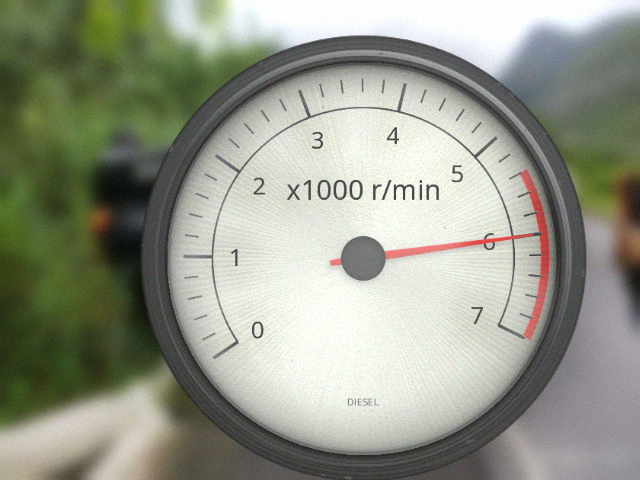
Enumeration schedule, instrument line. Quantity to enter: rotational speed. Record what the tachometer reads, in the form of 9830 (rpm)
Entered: 6000 (rpm)
